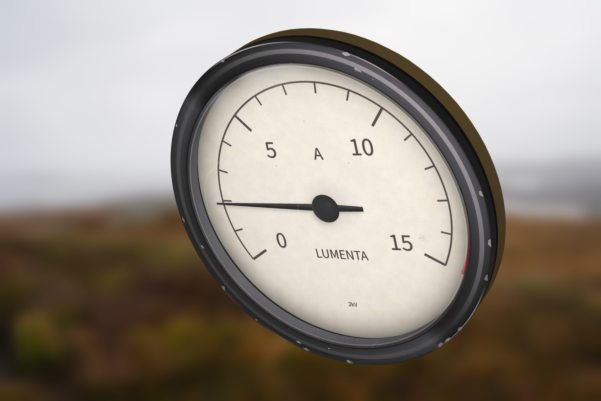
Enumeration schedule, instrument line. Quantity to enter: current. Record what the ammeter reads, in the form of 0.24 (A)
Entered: 2 (A)
